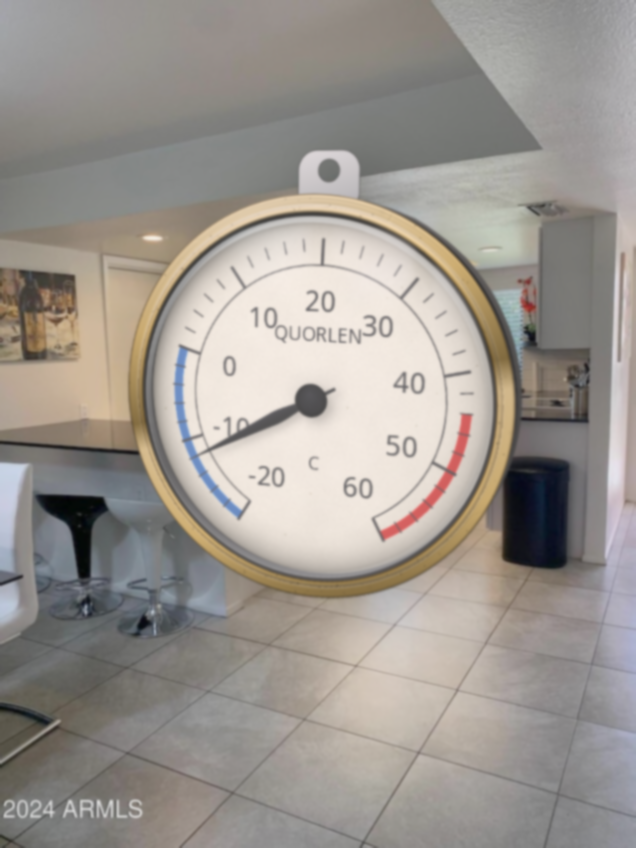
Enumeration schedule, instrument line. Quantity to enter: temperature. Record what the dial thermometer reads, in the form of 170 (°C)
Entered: -12 (°C)
